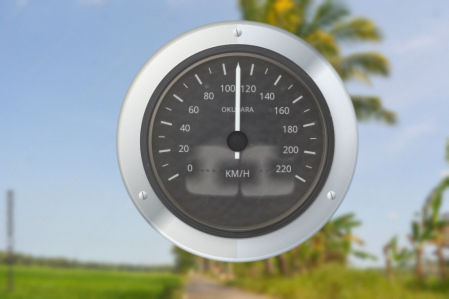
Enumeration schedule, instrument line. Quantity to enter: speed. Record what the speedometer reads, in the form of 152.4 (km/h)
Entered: 110 (km/h)
